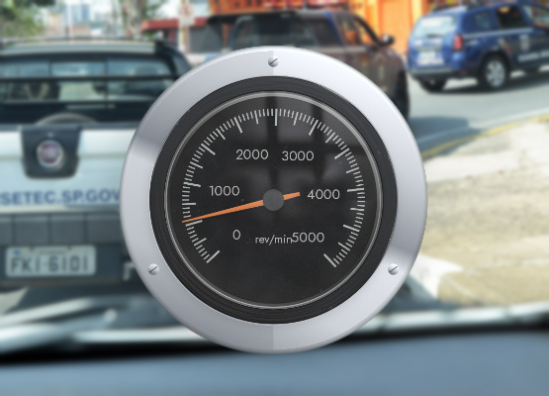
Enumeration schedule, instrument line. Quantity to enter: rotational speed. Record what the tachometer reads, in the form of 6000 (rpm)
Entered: 550 (rpm)
